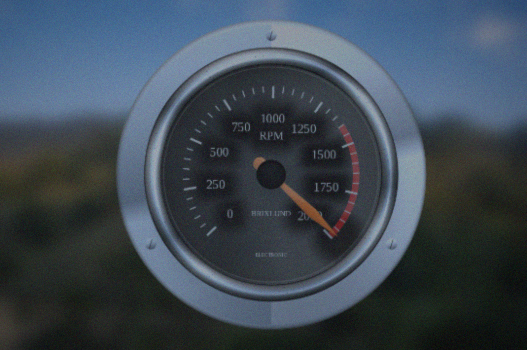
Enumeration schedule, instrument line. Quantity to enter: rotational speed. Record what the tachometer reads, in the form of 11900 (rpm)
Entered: 1975 (rpm)
